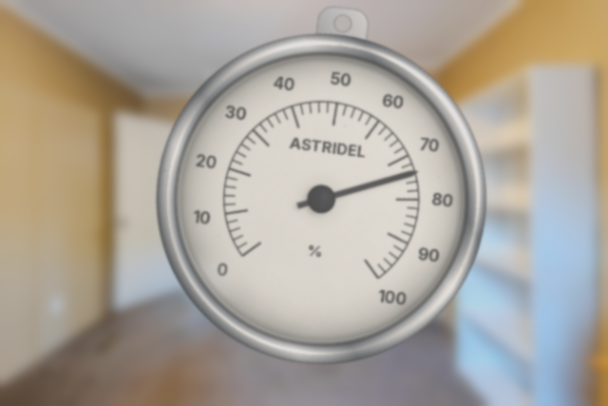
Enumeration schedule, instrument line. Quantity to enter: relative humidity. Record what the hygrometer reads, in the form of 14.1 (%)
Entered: 74 (%)
